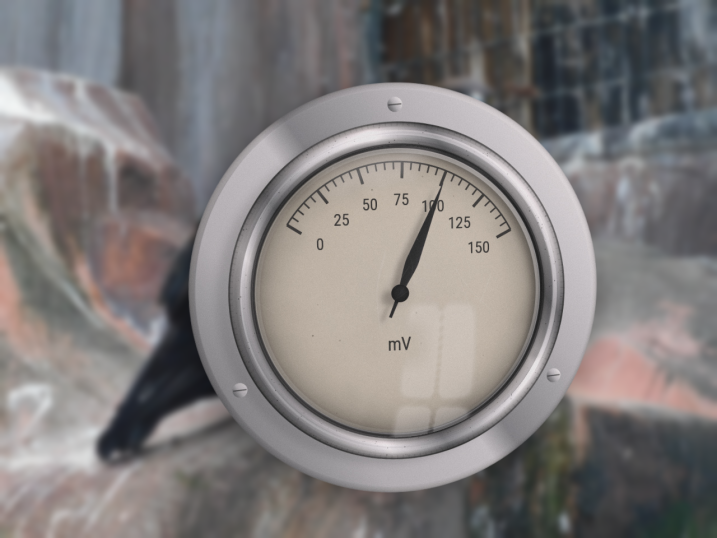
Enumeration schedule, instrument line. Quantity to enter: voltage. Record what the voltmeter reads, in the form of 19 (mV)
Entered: 100 (mV)
